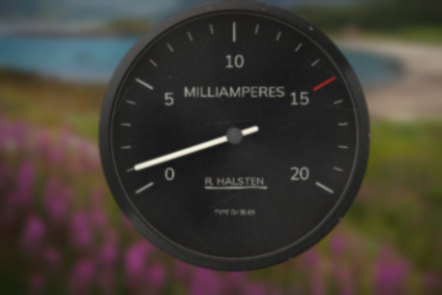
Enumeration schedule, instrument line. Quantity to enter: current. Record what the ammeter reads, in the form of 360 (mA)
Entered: 1 (mA)
